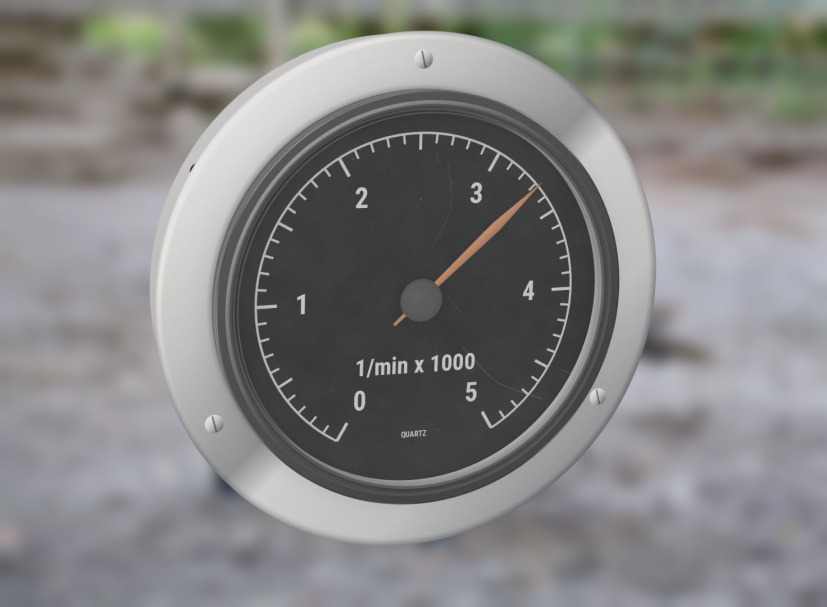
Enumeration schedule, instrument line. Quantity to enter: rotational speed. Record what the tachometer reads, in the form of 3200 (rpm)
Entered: 3300 (rpm)
